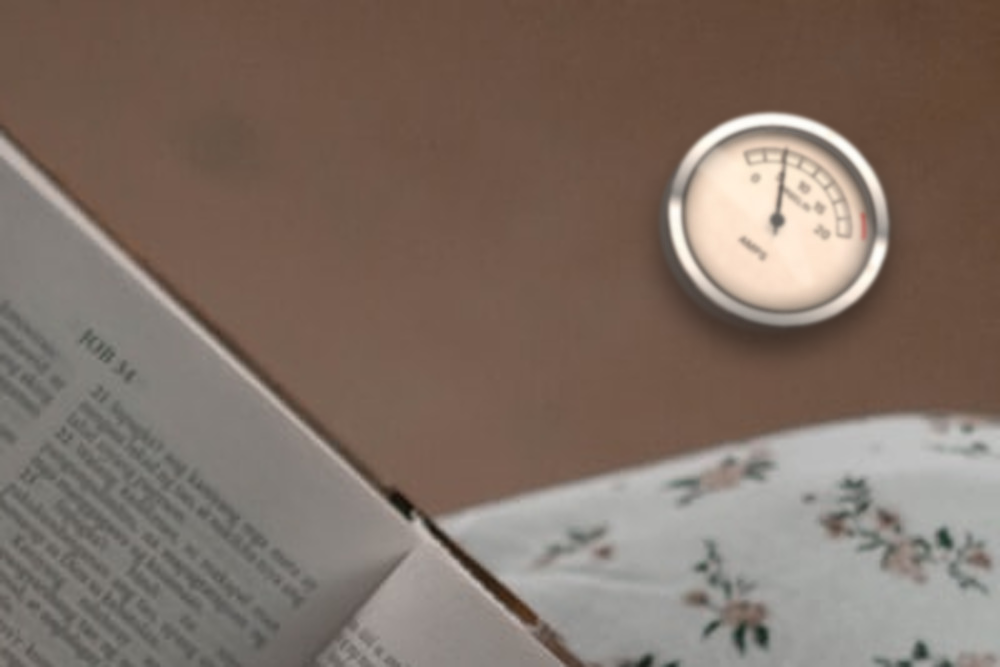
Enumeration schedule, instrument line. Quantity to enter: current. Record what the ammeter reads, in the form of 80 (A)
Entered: 5 (A)
